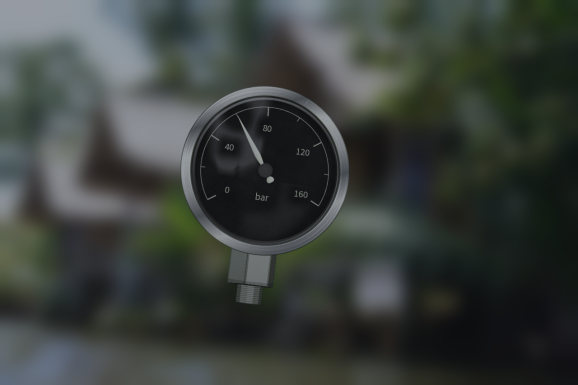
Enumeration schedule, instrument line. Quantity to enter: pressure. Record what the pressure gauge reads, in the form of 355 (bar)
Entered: 60 (bar)
